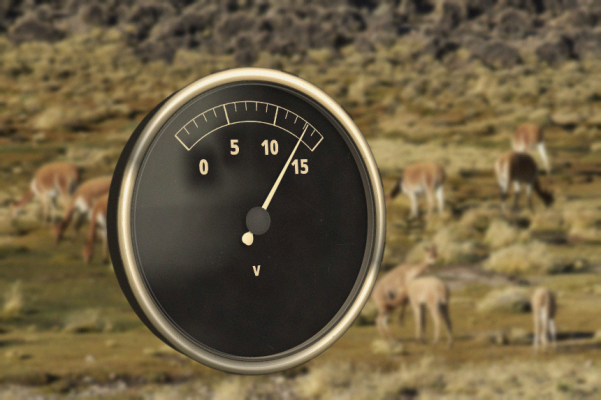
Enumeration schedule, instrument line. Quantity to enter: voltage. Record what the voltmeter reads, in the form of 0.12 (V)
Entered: 13 (V)
